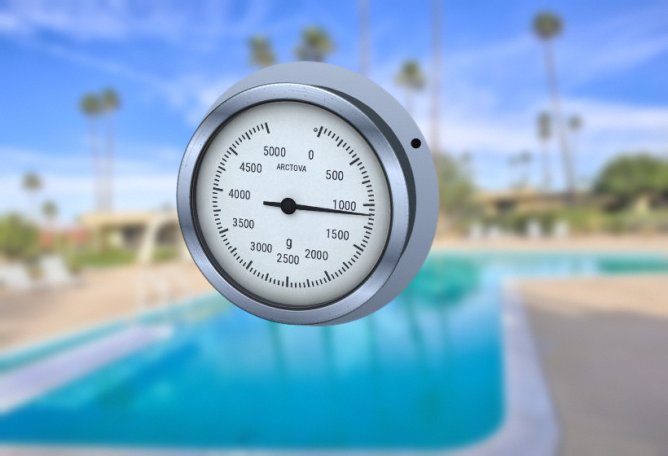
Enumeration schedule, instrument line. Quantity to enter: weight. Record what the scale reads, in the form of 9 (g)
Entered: 1100 (g)
